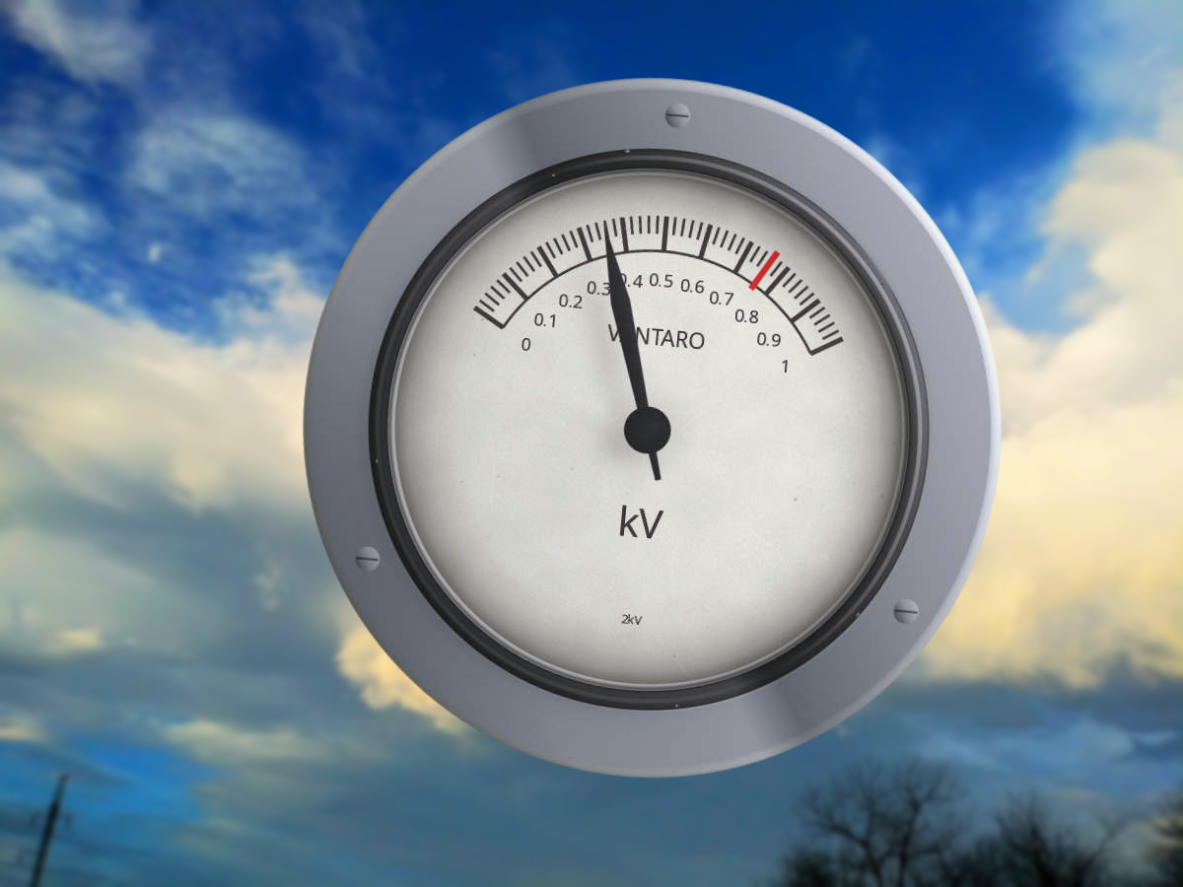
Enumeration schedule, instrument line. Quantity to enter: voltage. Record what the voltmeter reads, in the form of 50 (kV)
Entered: 0.36 (kV)
